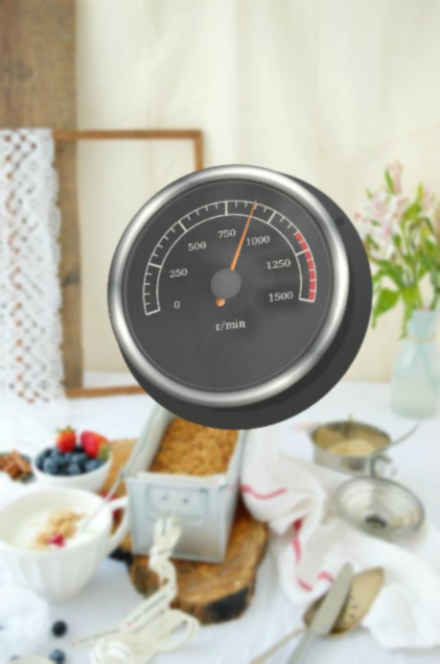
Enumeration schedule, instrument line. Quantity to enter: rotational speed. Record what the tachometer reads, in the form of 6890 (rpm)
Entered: 900 (rpm)
